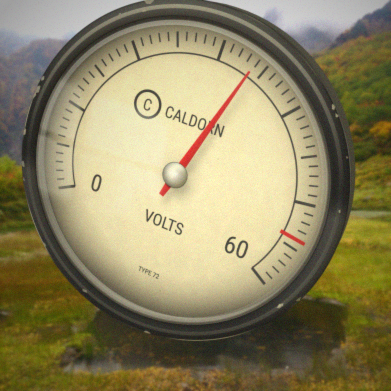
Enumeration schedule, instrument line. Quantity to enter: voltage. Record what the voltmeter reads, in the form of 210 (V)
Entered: 34 (V)
